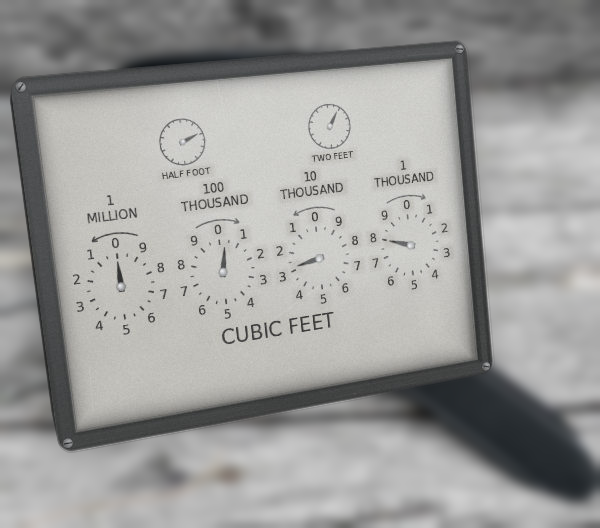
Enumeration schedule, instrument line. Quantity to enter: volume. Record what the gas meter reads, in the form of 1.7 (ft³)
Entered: 2800 (ft³)
